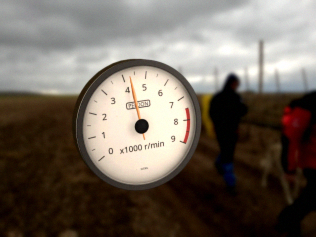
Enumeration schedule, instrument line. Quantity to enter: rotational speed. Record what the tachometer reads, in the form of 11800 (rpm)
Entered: 4250 (rpm)
